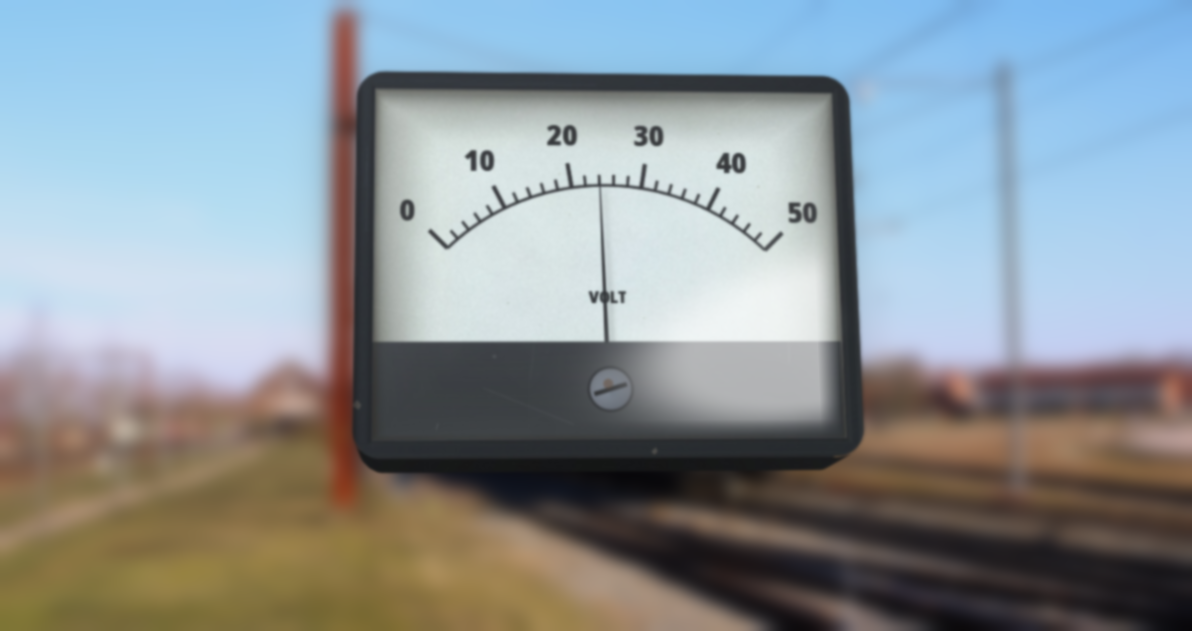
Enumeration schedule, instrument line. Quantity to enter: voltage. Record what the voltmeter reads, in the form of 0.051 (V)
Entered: 24 (V)
